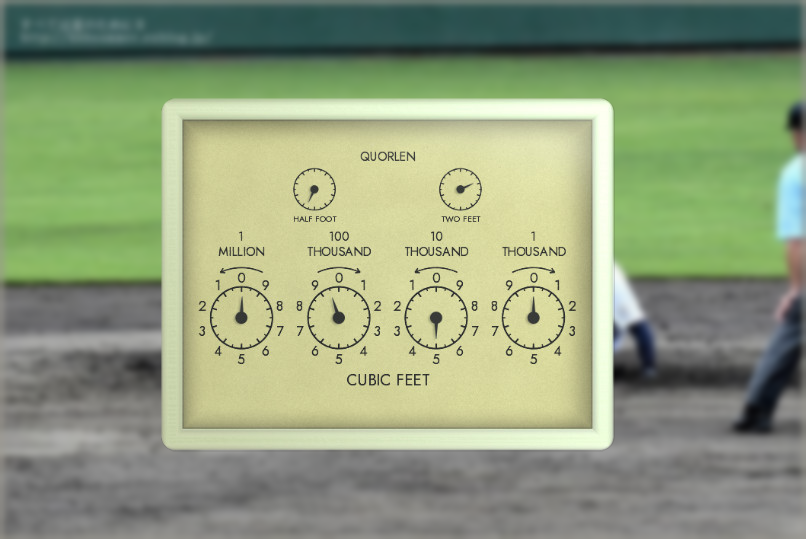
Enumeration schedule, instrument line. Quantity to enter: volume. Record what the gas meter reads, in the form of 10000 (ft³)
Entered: 995000 (ft³)
